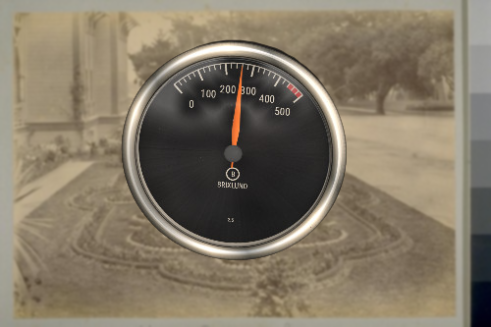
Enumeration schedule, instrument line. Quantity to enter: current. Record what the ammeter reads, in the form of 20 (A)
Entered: 260 (A)
